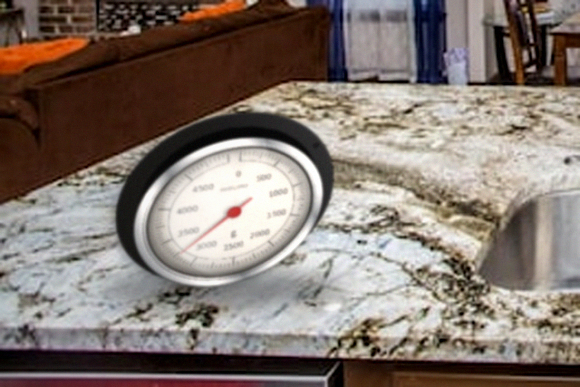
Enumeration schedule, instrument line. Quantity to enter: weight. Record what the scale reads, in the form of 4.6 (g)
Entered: 3250 (g)
